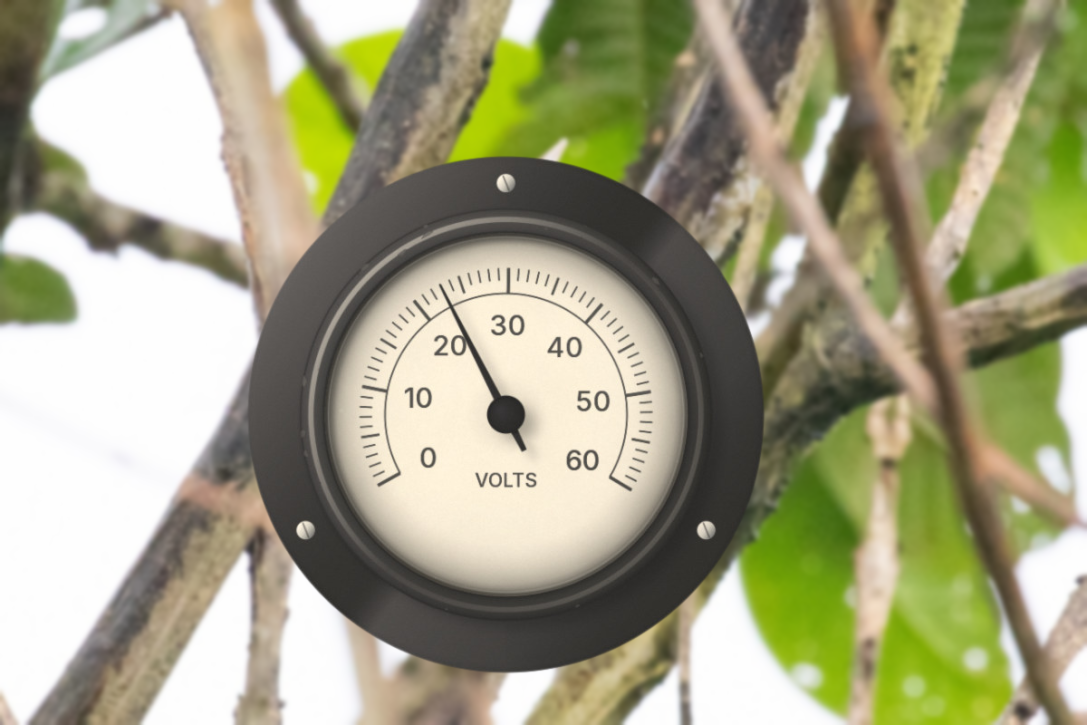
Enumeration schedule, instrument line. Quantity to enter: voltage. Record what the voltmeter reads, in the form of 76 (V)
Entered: 23 (V)
